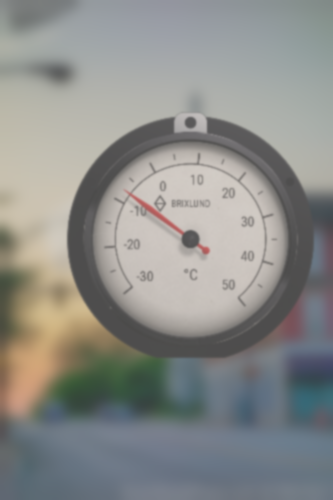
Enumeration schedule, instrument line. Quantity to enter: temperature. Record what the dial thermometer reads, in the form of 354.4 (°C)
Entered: -7.5 (°C)
